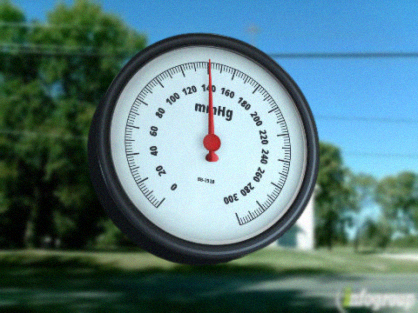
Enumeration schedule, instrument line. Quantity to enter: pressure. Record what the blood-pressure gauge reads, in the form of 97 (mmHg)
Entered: 140 (mmHg)
